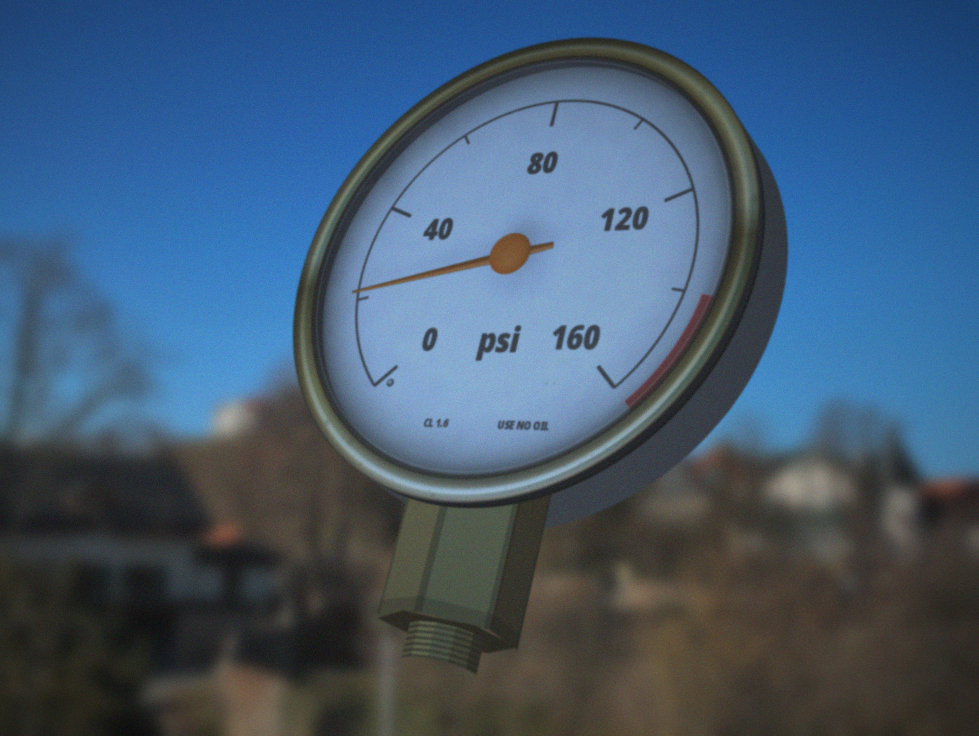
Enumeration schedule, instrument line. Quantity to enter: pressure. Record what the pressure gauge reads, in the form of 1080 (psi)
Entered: 20 (psi)
